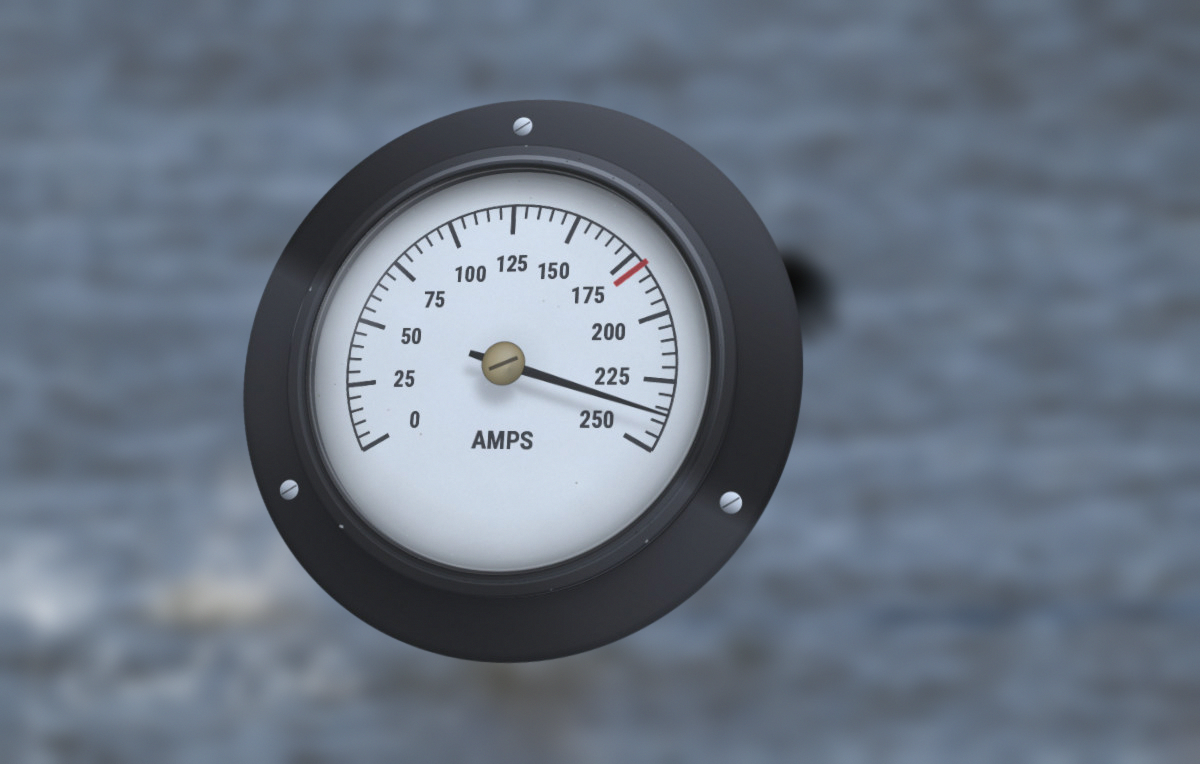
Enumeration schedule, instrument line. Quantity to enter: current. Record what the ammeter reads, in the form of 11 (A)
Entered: 237.5 (A)
